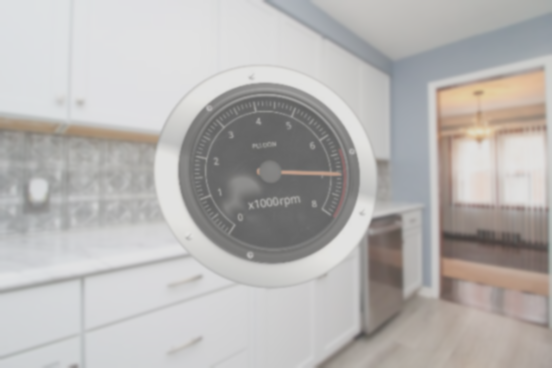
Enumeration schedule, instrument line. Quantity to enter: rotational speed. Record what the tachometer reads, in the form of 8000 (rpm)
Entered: 7000 (rpm)
